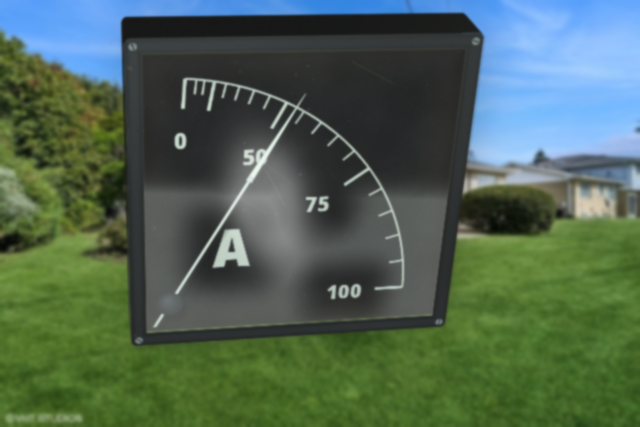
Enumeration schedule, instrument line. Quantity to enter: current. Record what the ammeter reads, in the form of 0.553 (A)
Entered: 52.5 (A)
